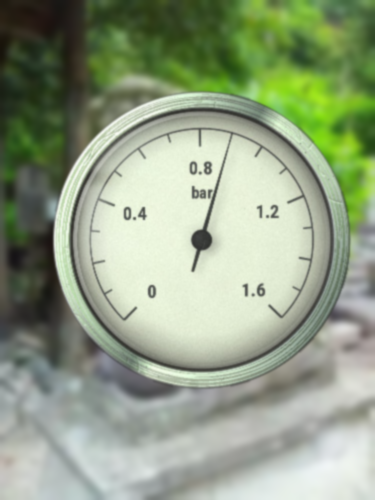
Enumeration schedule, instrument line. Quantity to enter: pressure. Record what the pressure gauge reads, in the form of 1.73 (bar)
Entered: 0.9 (bar)
